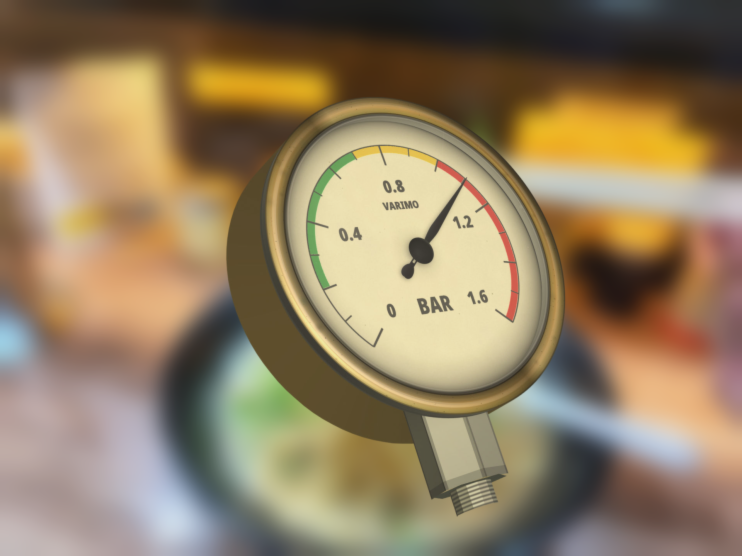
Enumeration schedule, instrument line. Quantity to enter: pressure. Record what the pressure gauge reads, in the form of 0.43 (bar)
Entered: 1.1 (bar)
